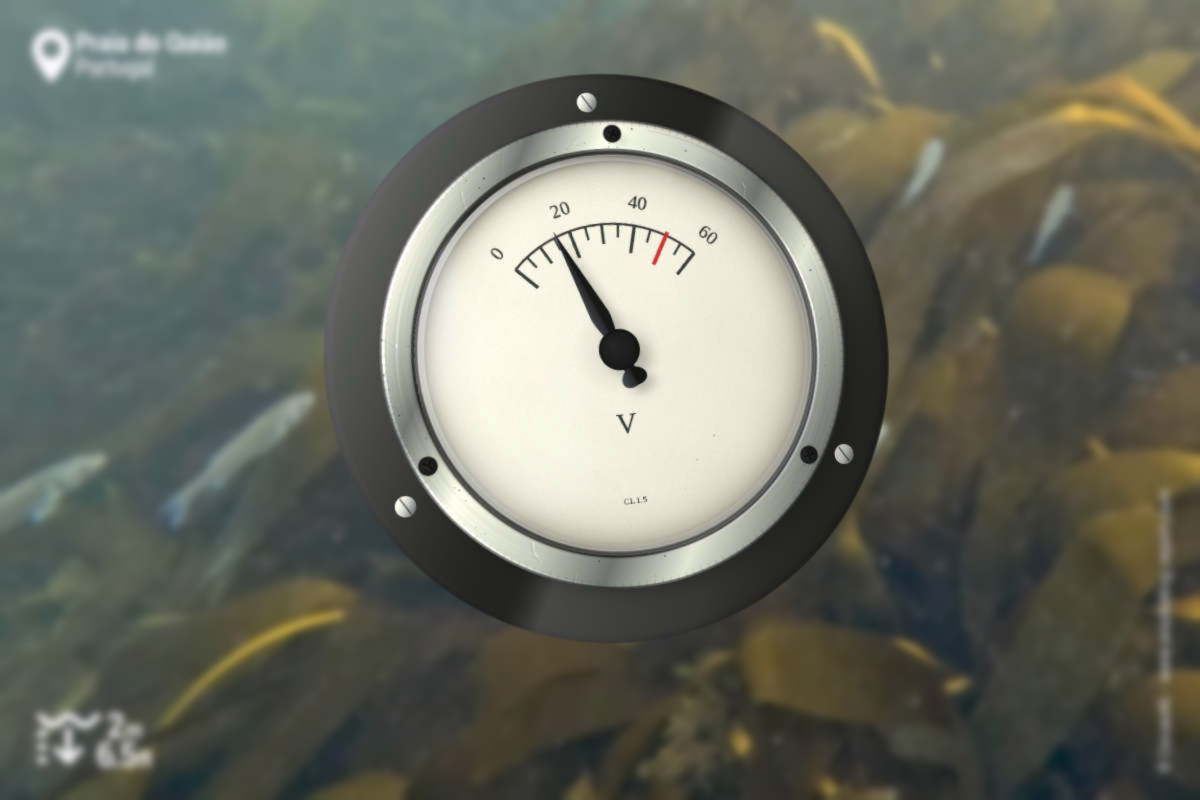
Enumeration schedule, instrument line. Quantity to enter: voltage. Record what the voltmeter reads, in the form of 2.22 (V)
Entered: 15 (V)
